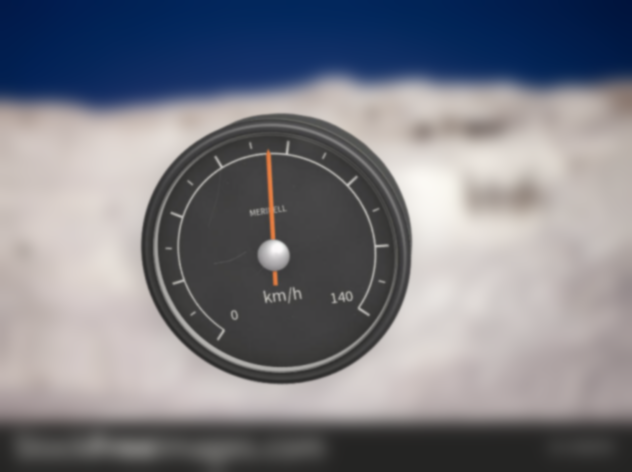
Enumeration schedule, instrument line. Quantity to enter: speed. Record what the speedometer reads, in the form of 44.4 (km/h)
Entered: 75 (km/h)
